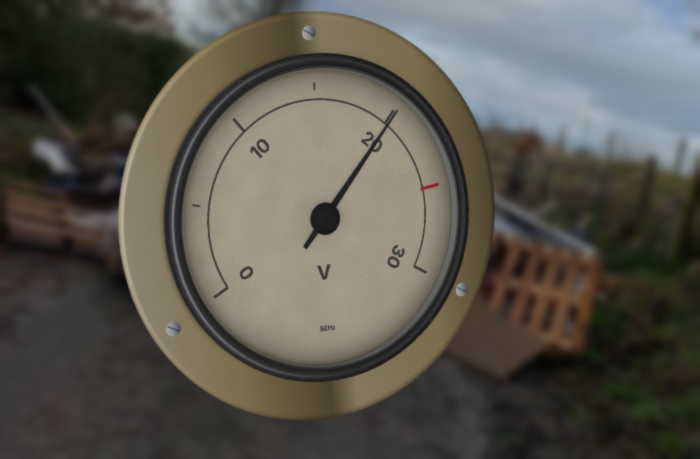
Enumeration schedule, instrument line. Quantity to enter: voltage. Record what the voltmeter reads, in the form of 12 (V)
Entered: 20 (V)
